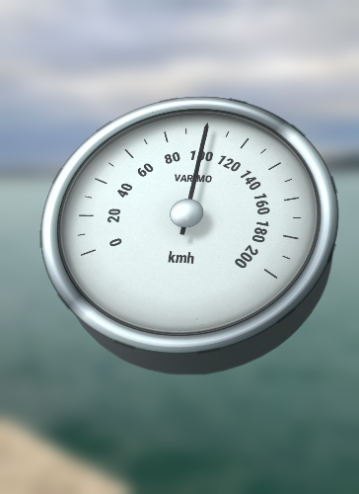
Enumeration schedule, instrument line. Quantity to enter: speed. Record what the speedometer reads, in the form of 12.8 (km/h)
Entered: 100 (km/h)
